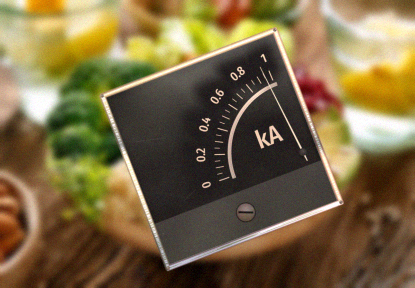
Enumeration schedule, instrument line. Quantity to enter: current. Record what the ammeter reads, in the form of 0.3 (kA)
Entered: 0.95 (kA)
